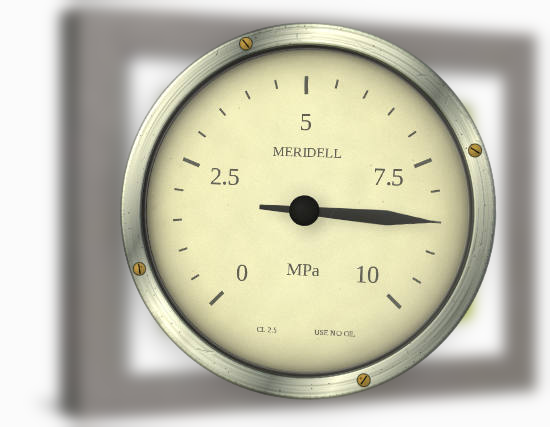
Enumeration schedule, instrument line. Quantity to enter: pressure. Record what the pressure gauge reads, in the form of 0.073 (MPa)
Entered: 8.5 (MPa)
